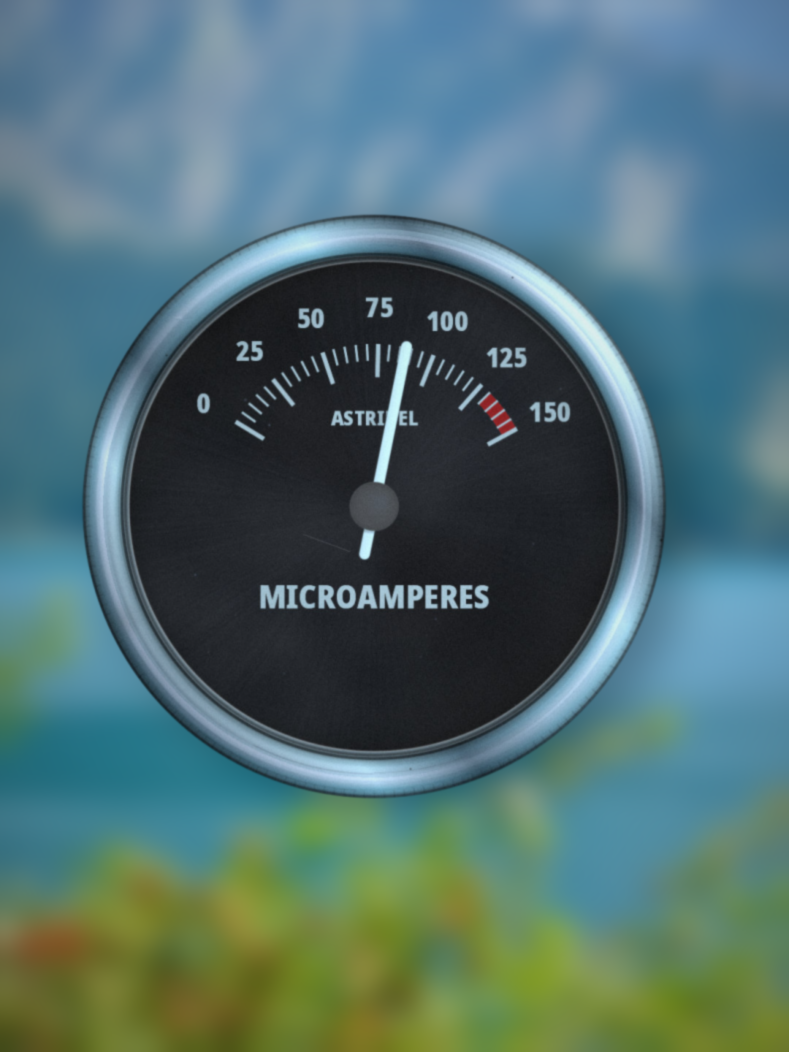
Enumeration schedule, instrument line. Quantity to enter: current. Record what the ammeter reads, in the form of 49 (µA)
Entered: 87.5 (µA)
